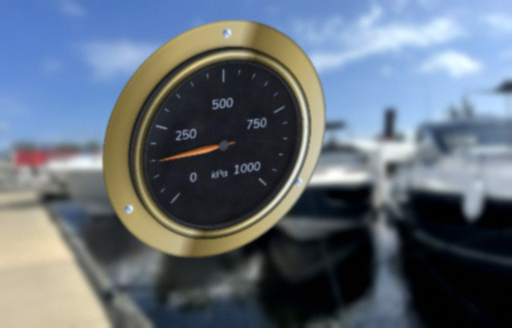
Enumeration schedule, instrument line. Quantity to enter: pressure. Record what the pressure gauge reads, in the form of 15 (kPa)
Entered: 150 (kPa)
